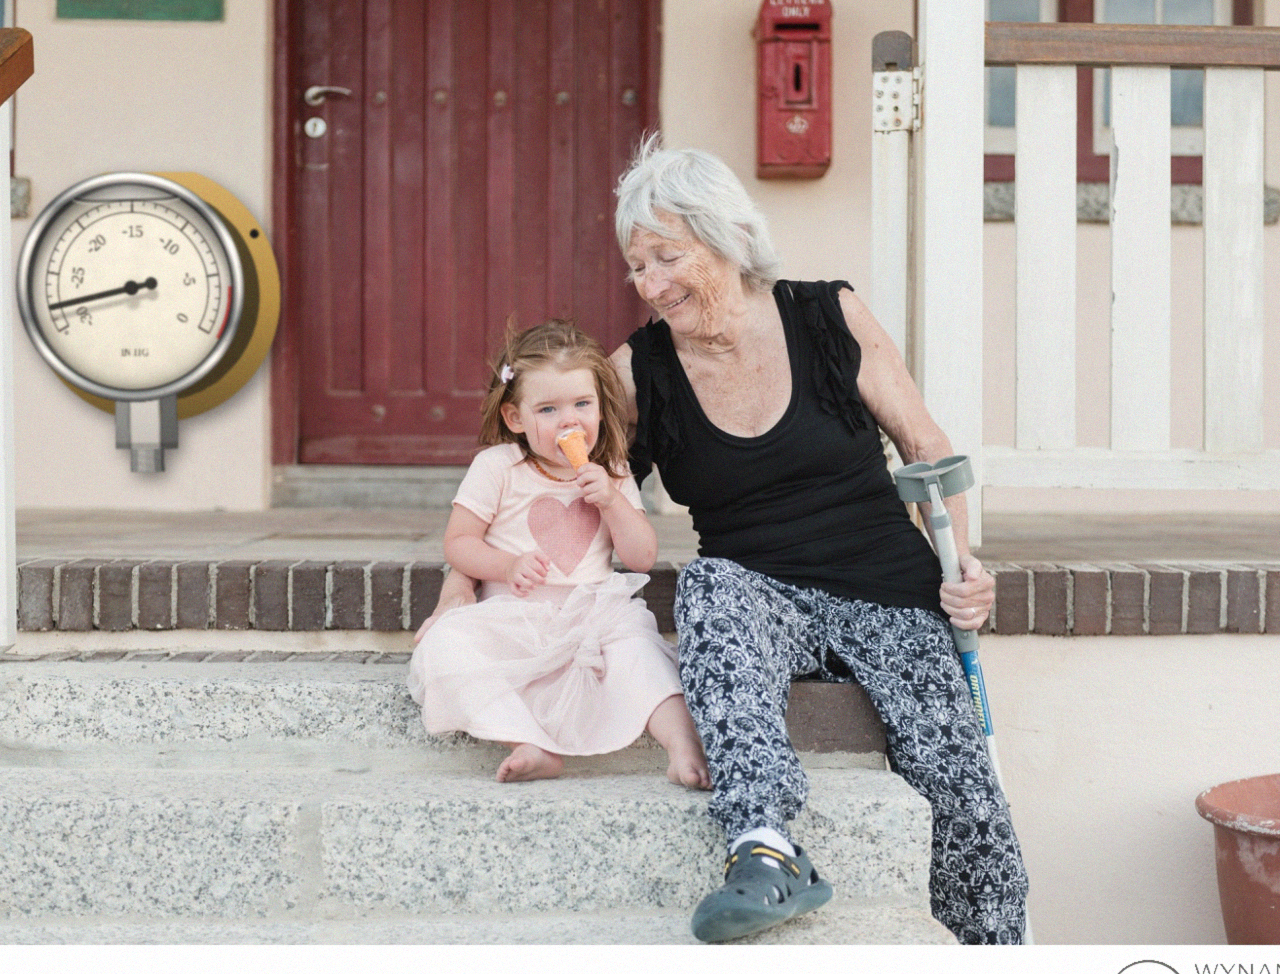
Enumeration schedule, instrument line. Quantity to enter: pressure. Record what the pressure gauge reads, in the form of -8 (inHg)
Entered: -28 (inHg)
